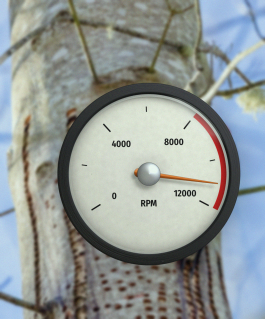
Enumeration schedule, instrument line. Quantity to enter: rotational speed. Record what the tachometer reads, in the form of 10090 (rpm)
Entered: 11000 (rpm)
